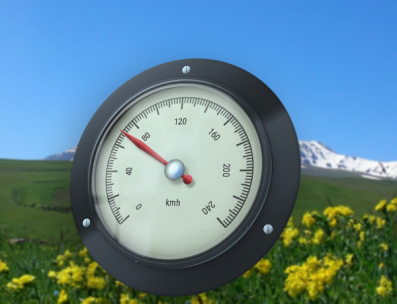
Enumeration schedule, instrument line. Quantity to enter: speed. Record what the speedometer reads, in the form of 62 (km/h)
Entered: 70 (km/h)
